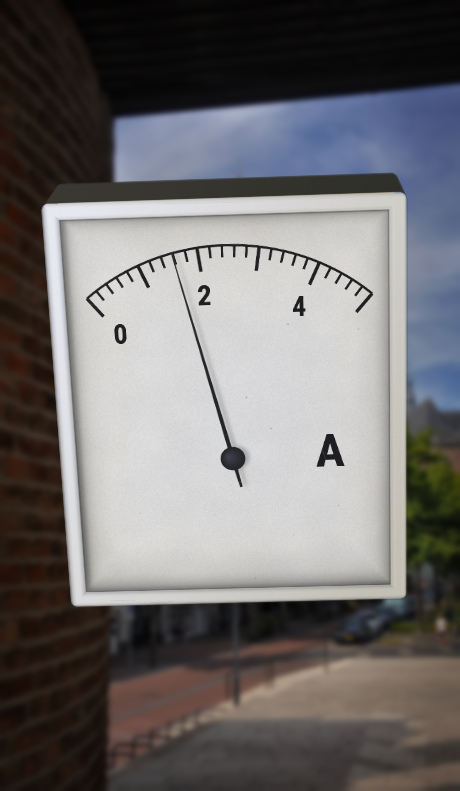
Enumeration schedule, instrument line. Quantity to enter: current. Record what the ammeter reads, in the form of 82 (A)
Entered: 1.6 (A)
